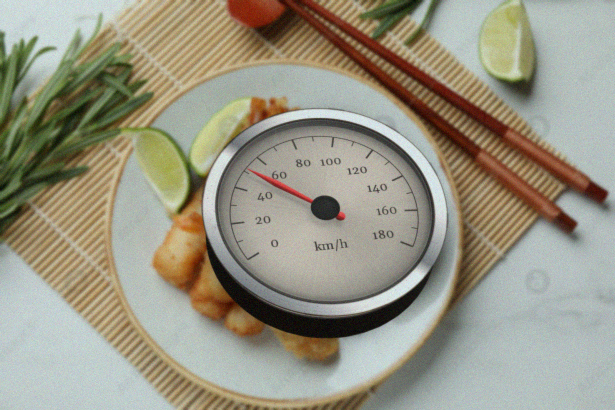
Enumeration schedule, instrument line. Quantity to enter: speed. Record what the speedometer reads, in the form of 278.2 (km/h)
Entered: 50 (km/h)
